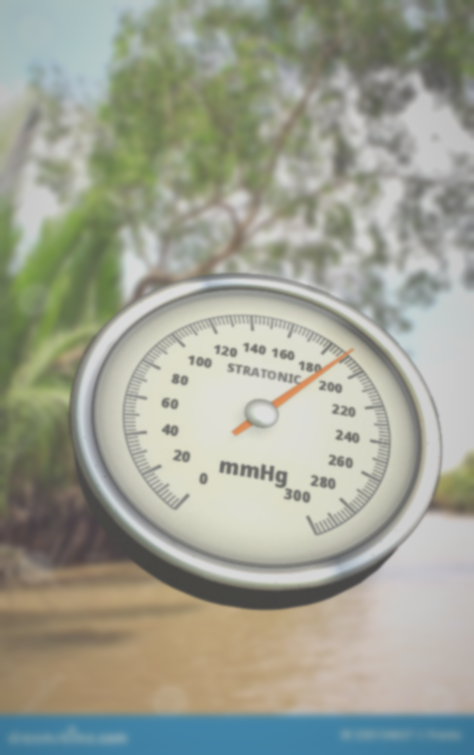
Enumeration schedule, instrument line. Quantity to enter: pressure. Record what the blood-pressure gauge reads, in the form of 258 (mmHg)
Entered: 190 (mmHg)
